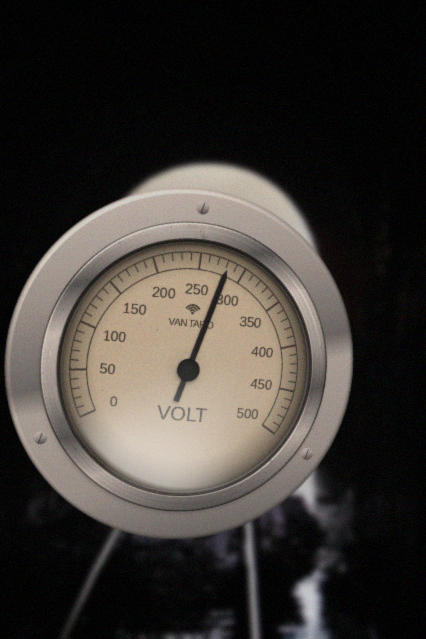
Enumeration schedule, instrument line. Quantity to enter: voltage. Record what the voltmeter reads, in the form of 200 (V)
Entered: 280 (V)
